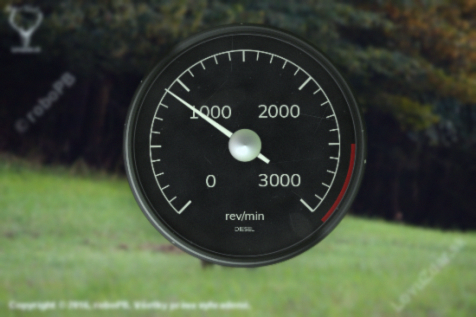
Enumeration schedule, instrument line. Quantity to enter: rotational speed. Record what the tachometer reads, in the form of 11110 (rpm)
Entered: 900 (rpm)
